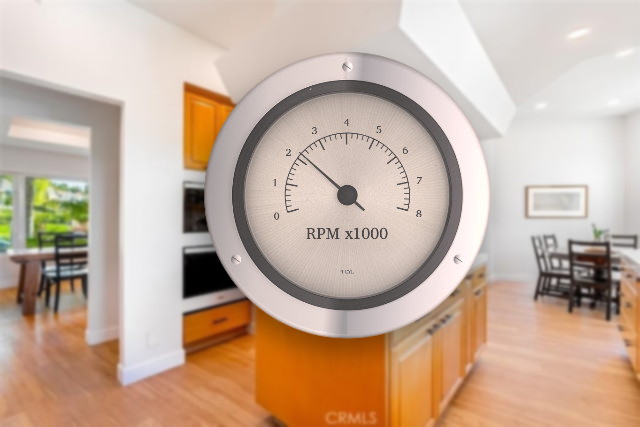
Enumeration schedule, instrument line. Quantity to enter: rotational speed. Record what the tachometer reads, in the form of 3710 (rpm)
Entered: 2200 (rpm)
